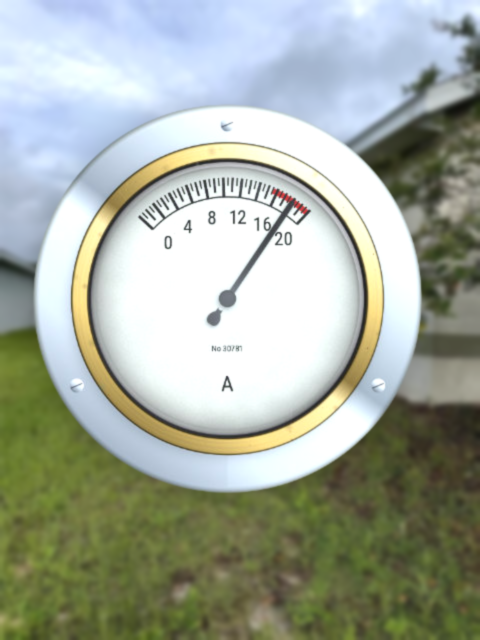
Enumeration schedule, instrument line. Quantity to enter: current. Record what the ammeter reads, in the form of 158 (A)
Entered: 18 (A)
